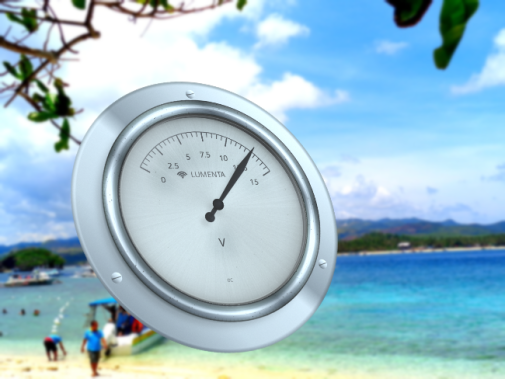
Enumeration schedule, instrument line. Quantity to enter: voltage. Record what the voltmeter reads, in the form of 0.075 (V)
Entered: 12.5 (V)
